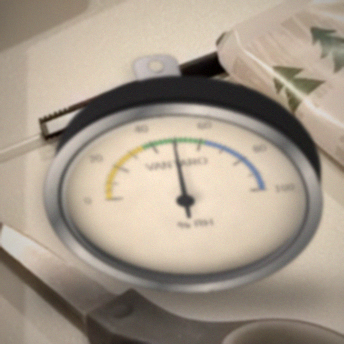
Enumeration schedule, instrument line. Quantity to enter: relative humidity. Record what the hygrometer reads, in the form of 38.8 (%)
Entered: 50 (%)
